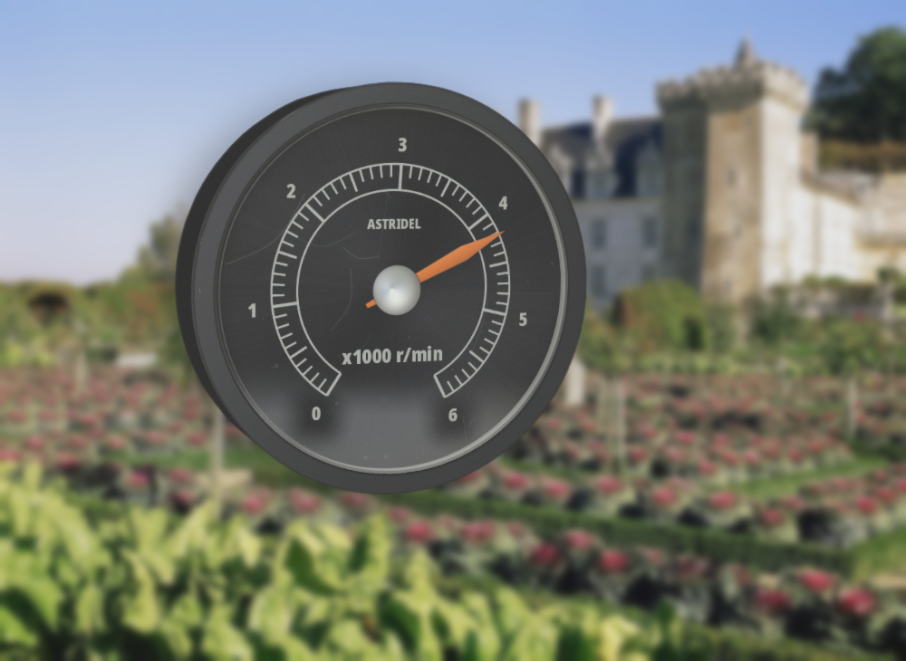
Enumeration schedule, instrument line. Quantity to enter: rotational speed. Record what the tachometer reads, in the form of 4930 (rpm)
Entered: 4200 (rpm)
